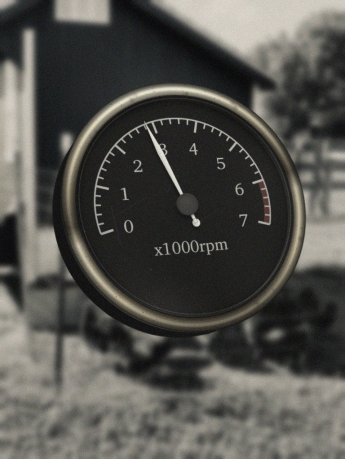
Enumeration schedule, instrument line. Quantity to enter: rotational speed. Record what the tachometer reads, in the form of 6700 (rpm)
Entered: 2800 (rpm)
